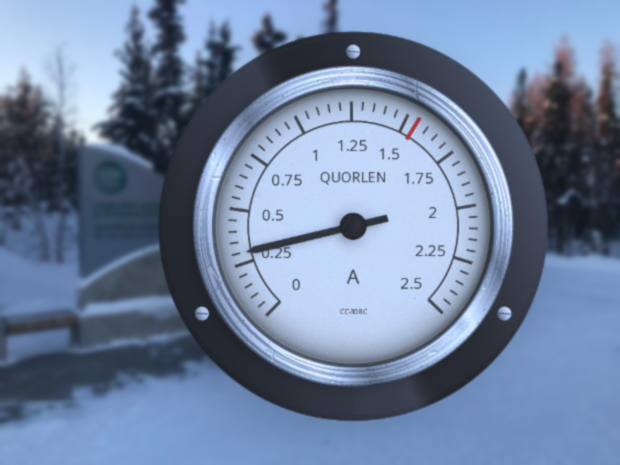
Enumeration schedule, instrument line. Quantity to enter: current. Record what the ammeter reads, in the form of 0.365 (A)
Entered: 0.3 (A)
